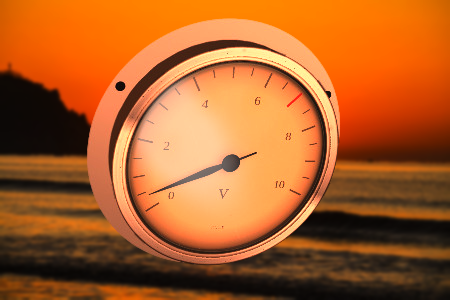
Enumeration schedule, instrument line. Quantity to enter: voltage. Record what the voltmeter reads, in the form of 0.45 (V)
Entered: 0.5 (V)
